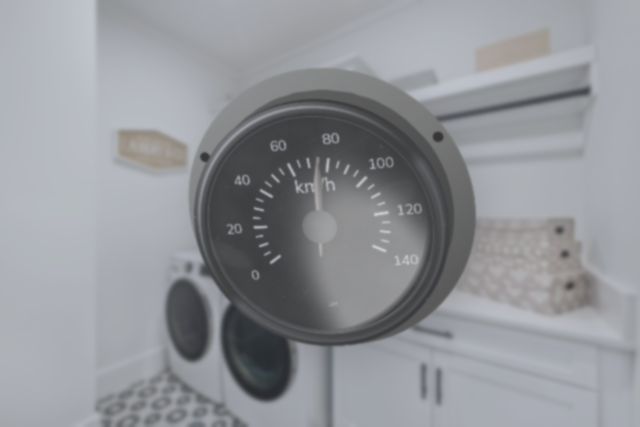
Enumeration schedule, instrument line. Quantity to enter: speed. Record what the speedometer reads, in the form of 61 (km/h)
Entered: 75 (km/h)
